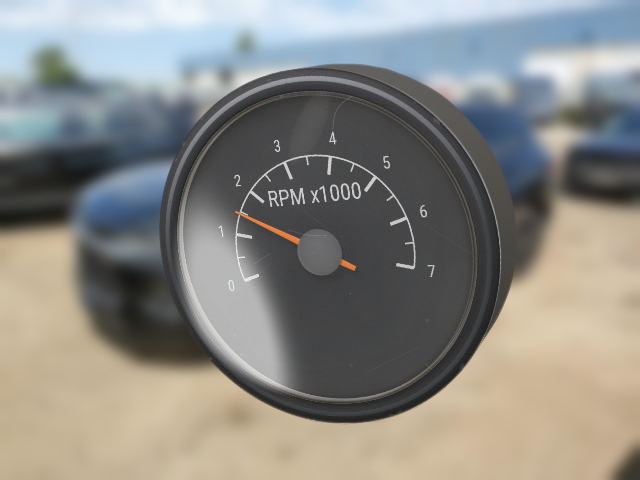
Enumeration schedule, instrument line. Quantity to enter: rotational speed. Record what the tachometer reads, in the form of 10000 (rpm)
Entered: 1500 (rpm)
